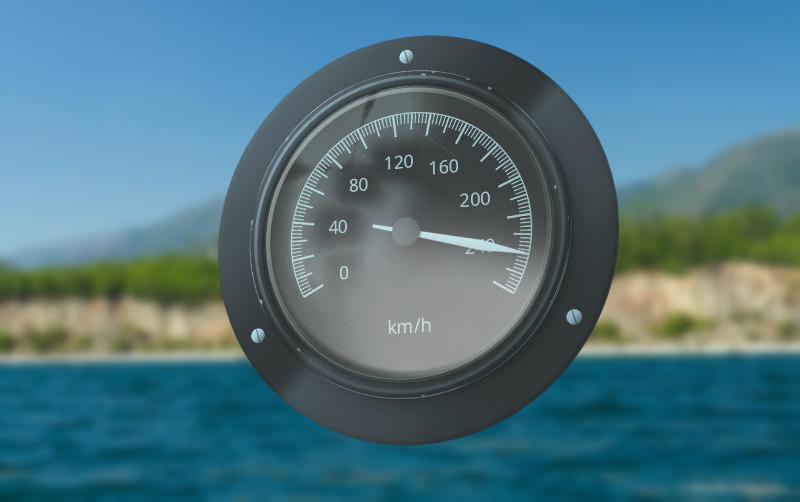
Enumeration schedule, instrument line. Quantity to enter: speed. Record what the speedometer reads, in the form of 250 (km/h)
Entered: 240 (km/h)
